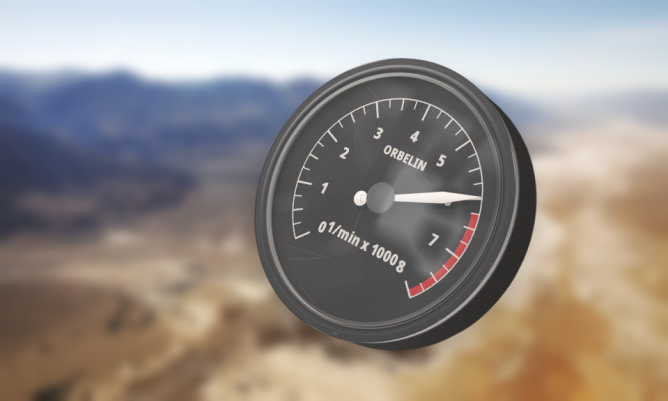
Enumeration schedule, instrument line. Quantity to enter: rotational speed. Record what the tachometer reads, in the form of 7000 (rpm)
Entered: 6000 (rpm)
